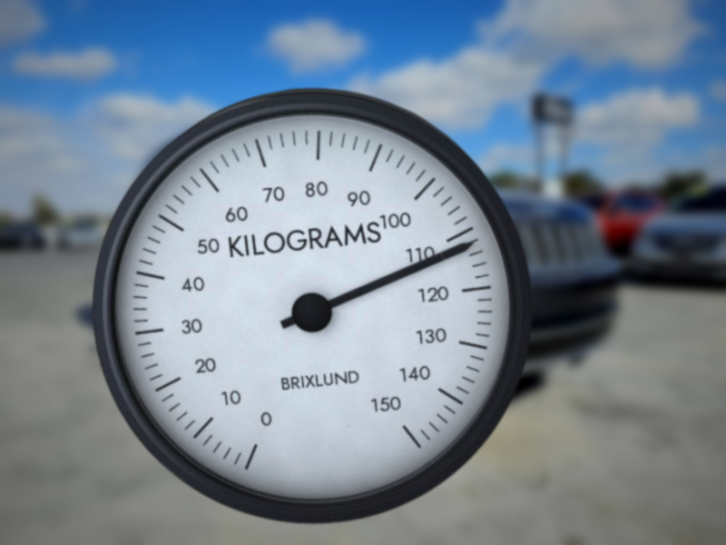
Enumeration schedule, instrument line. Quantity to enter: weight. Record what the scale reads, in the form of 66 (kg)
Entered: 112 (kg)
